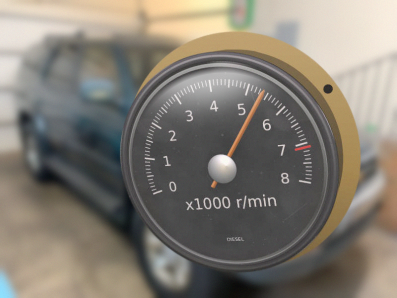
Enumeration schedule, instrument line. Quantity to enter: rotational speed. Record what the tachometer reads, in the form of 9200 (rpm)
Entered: 5400 (rpm)
